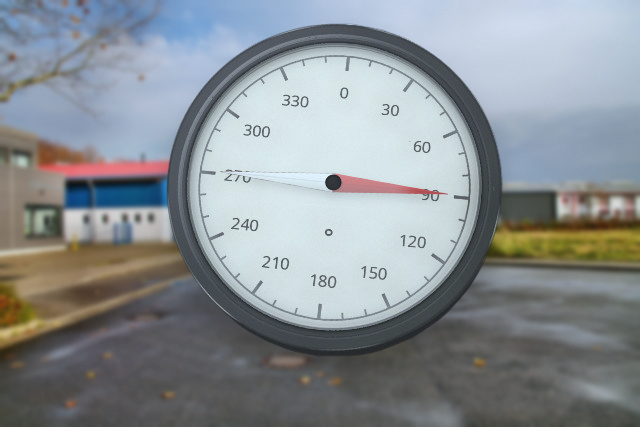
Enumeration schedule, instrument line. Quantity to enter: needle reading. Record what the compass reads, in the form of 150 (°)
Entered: 90 (°)
